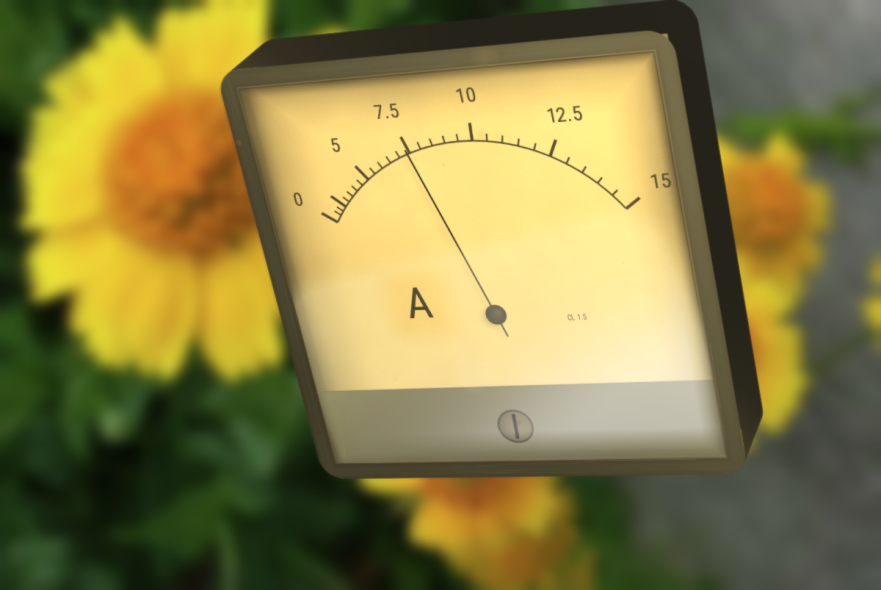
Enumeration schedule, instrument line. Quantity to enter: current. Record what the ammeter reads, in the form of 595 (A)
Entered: 7.5 (A)
